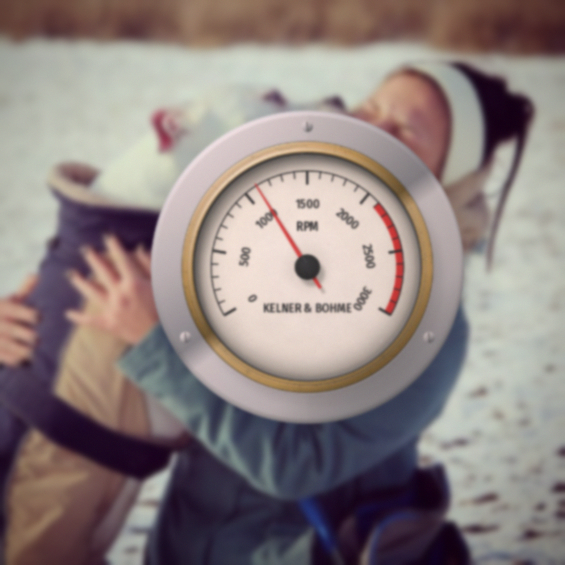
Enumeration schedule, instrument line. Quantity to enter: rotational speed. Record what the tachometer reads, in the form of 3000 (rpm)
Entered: 1100 (rpm)
